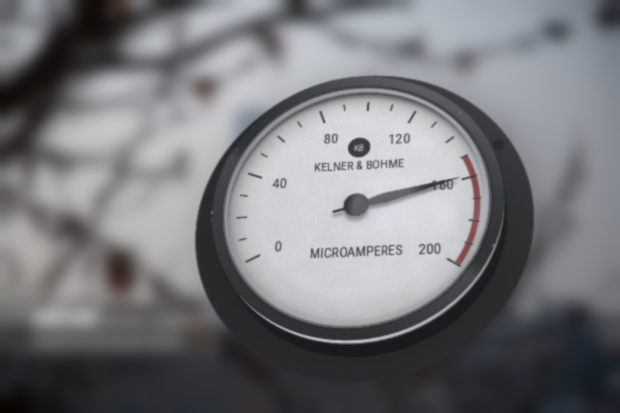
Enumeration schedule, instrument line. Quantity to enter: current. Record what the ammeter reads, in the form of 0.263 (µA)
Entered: 160 (µA)
